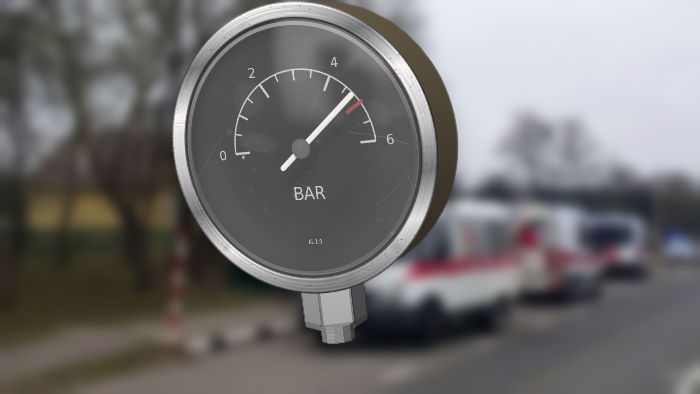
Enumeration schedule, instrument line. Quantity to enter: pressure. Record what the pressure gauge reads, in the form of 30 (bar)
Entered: 4.75 (bar)
